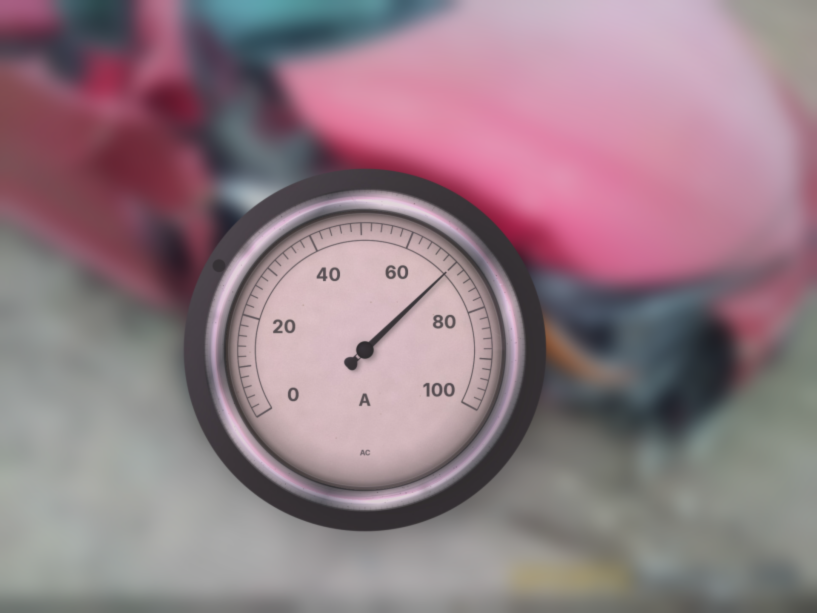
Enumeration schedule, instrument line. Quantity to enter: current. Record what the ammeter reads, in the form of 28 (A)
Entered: 70 (A)
